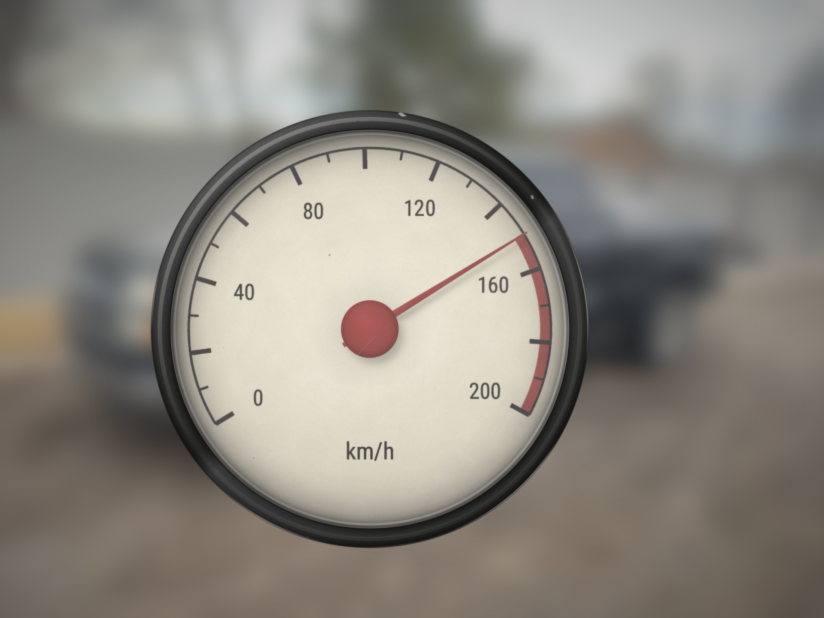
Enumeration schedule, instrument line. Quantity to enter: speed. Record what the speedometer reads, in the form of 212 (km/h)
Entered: 150 (km/h)
